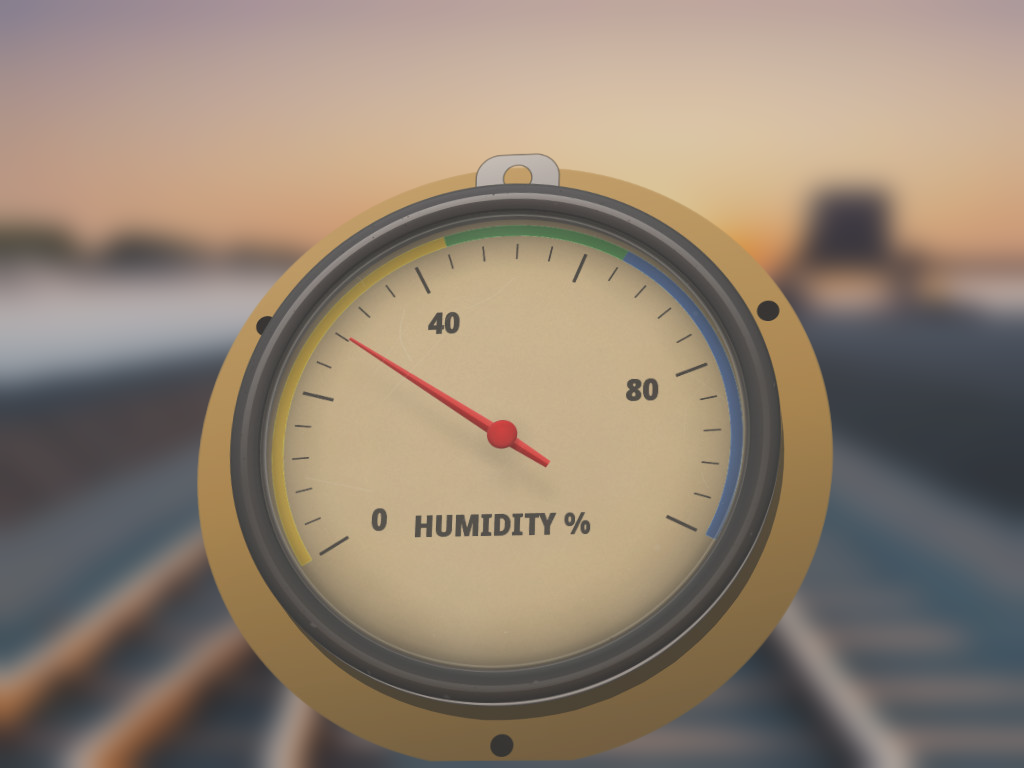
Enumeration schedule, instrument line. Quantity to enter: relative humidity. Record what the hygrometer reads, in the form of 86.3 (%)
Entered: 28 (%)
